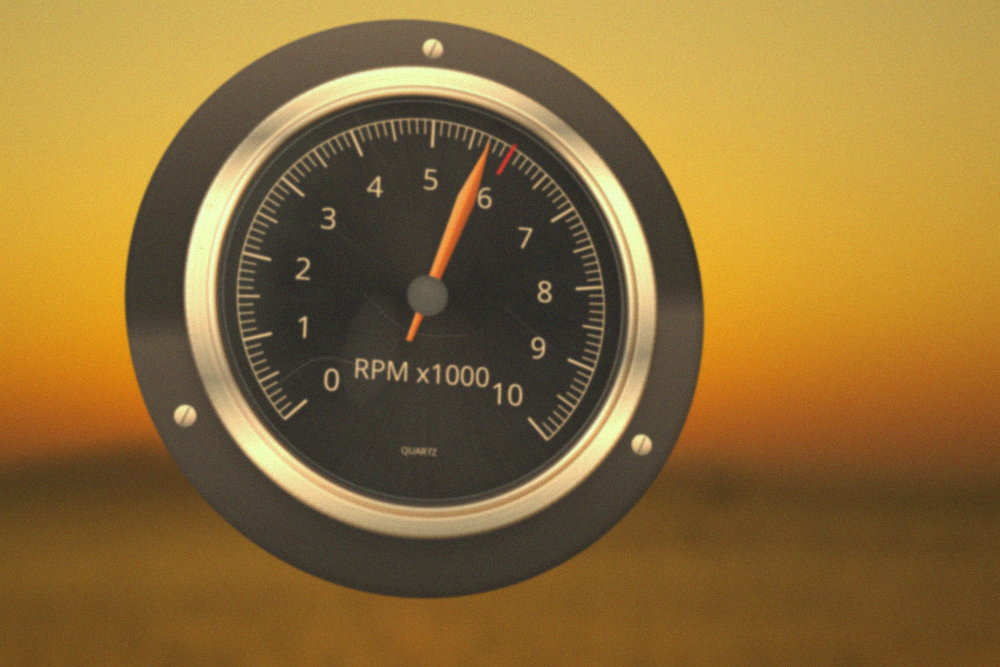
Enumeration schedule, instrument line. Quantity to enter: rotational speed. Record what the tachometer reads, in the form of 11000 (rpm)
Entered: 5700 (rpm)
